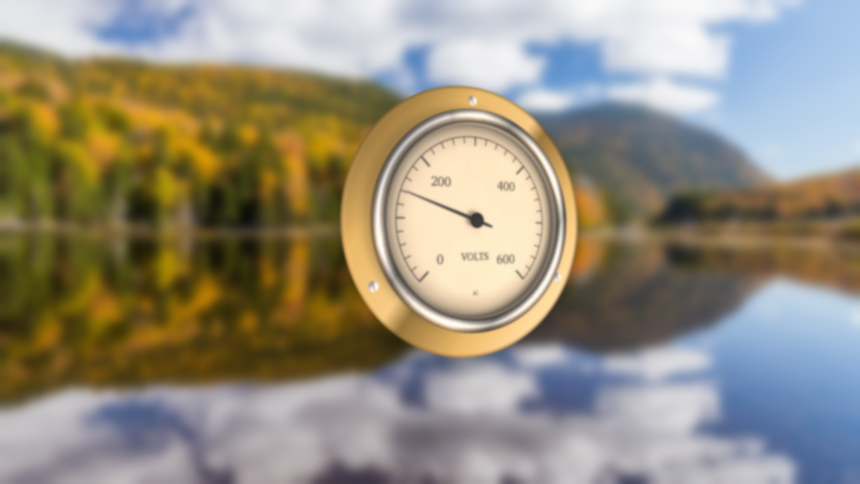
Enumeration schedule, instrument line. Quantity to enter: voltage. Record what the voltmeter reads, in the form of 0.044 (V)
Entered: 140 (V)
